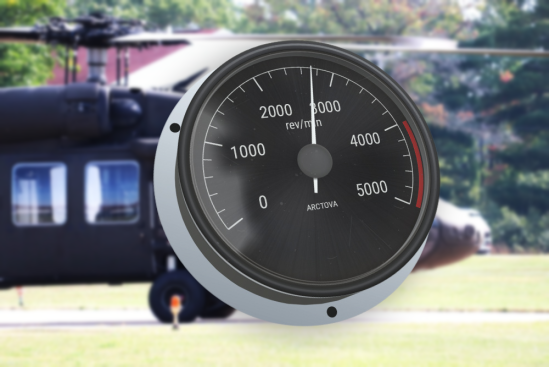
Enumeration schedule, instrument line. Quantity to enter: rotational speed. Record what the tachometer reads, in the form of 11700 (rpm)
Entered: 2700 (rpm)
